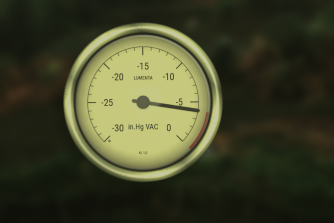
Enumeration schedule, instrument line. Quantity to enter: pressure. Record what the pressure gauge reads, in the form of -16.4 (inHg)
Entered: -4 (inHg)
